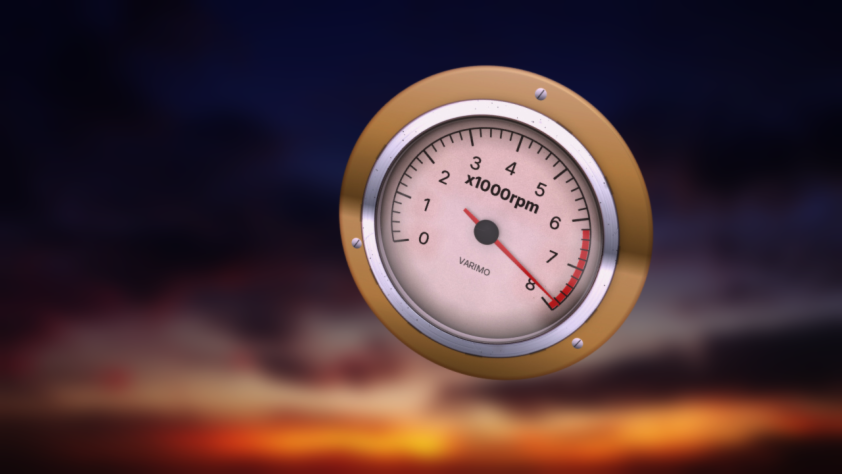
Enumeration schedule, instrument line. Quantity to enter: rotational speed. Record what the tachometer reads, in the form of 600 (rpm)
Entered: 7800 (rpm)
